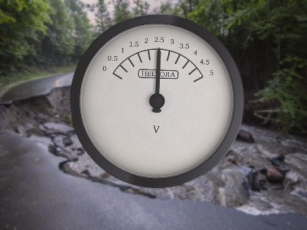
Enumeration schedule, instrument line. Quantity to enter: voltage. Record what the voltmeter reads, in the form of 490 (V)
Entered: 2.5 (V)
